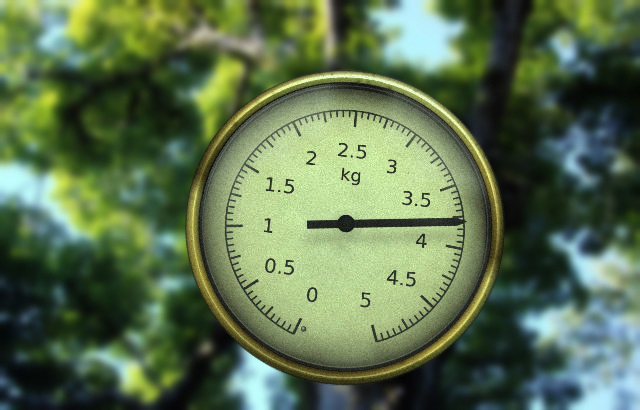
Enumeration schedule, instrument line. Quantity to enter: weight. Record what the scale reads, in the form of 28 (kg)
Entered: 3.8 (kg)
